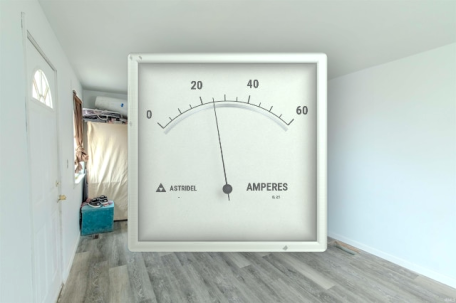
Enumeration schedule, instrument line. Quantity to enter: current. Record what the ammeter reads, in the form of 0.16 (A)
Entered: 25 (A)
